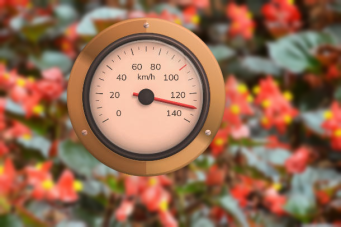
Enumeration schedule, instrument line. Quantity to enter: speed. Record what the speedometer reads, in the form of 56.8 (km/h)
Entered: 130 (km/h)
